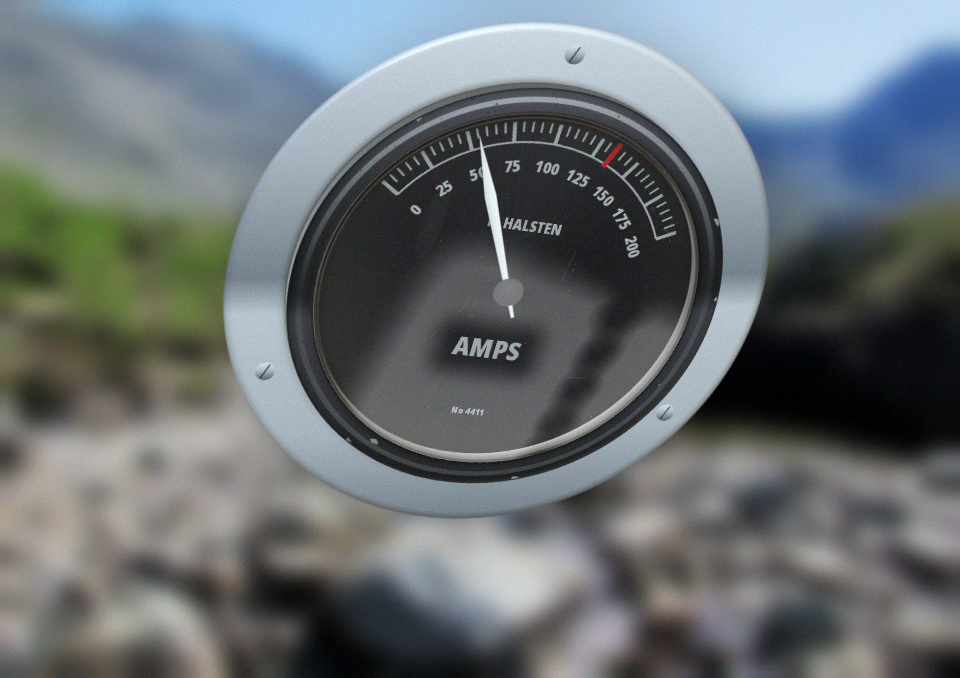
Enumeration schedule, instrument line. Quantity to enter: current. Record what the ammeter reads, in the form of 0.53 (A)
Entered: 55 (A)
